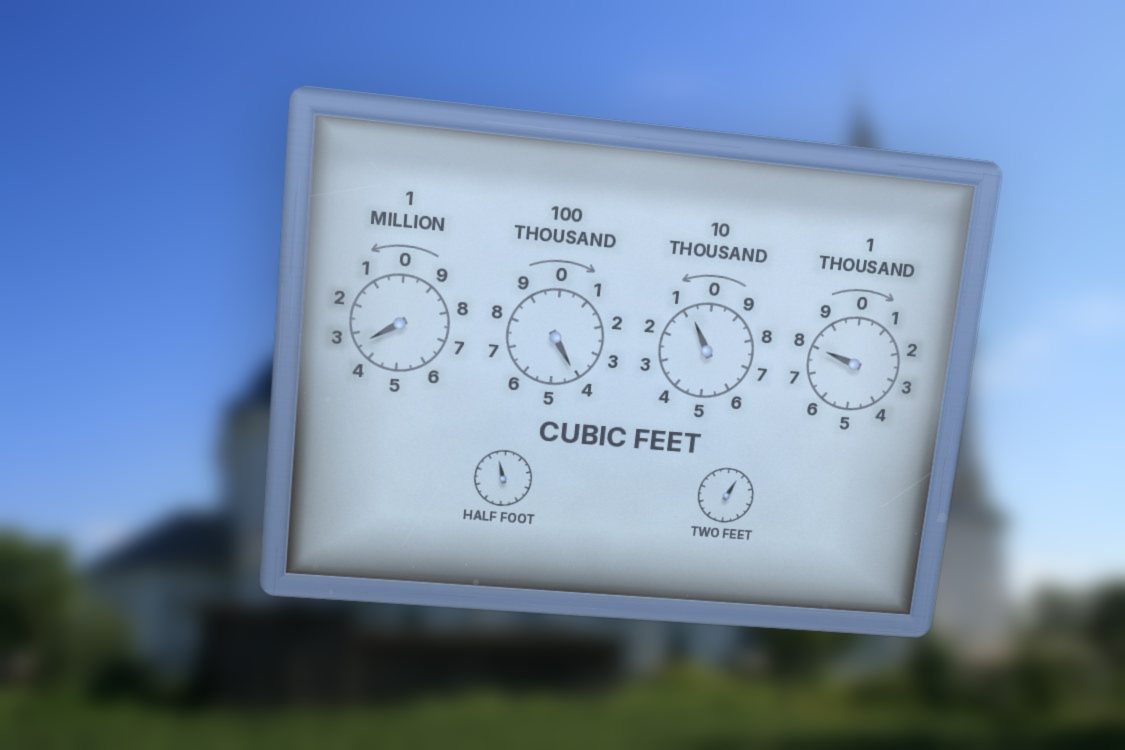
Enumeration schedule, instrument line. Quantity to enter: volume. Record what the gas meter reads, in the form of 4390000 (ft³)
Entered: 340800 (ft³)
